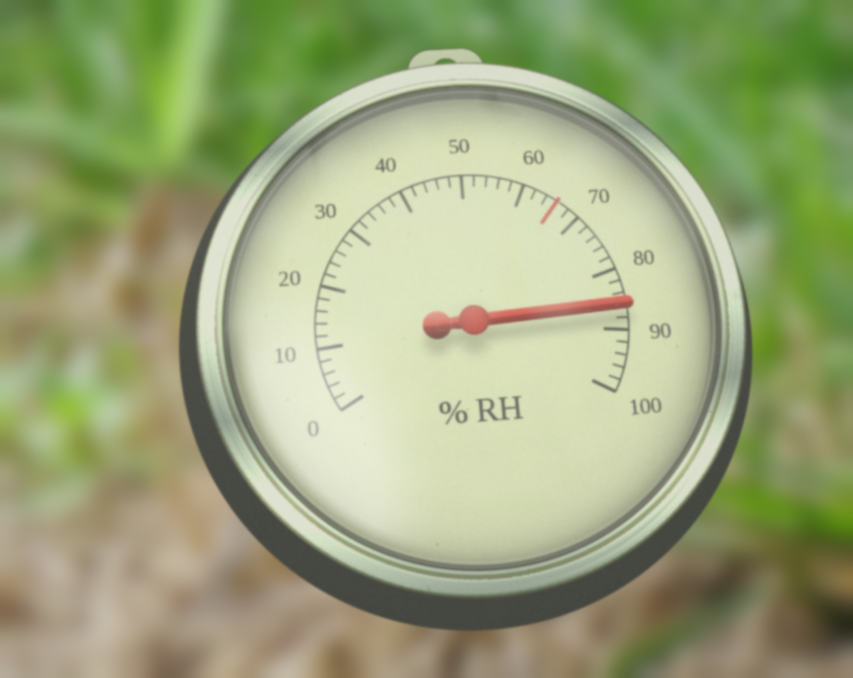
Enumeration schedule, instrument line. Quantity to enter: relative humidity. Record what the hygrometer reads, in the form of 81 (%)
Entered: 86 (%)
